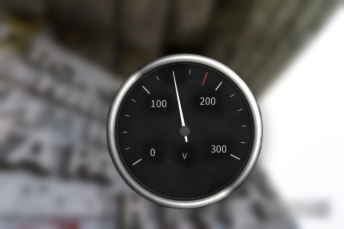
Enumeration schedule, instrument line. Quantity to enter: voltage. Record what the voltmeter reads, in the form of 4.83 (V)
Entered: 140 (V)
